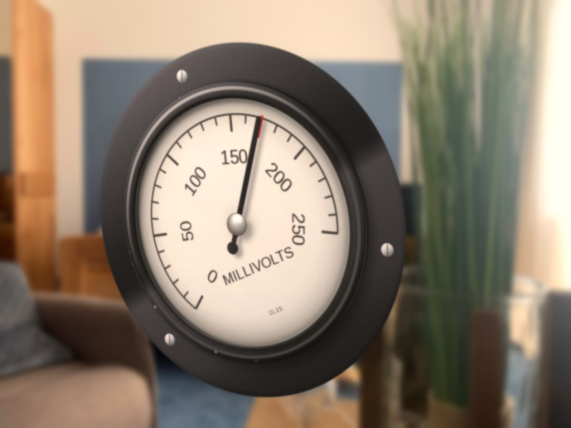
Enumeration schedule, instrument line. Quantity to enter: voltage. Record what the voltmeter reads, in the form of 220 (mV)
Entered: 170 (mV)
